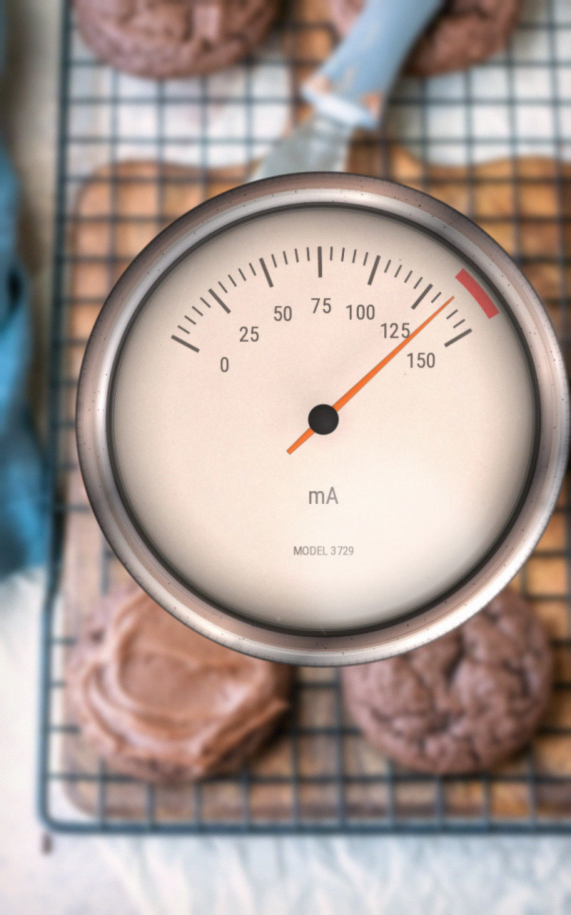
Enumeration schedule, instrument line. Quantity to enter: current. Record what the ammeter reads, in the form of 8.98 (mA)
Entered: 135 (mA)
